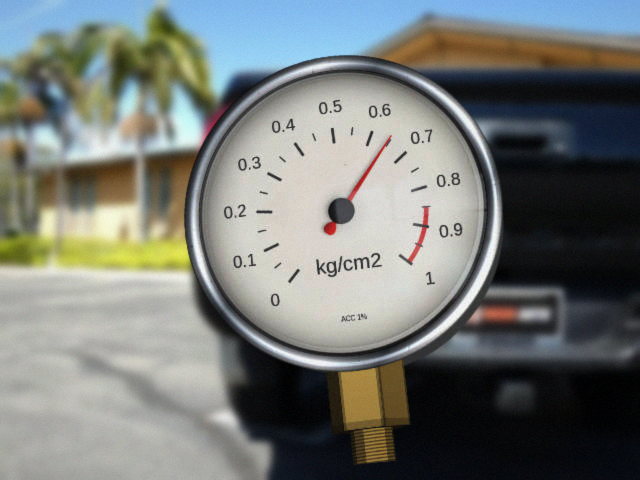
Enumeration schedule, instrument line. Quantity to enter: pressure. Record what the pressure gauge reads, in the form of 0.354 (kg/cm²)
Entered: 0.65 (kg/cm²)
